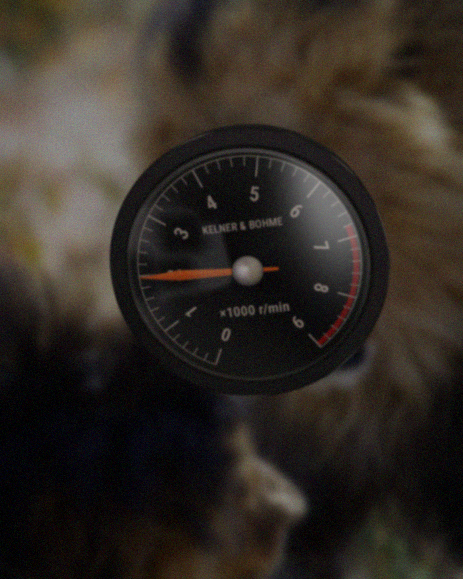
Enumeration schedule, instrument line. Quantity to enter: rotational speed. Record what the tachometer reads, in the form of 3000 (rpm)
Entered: 2000 (rpm)
